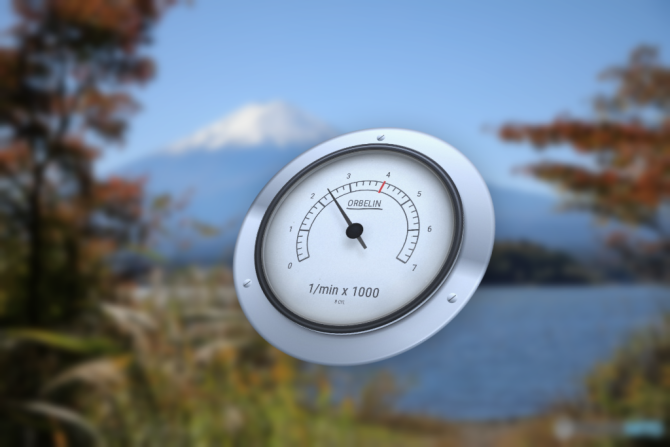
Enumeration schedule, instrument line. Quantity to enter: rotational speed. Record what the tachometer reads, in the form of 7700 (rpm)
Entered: 2400 (rpm)
